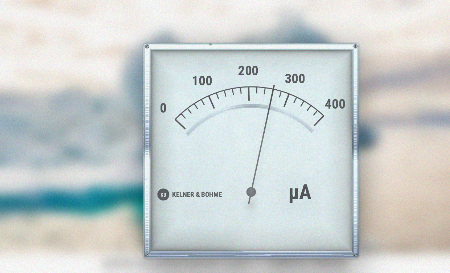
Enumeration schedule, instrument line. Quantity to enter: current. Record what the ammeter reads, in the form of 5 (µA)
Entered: 260 (µA)
